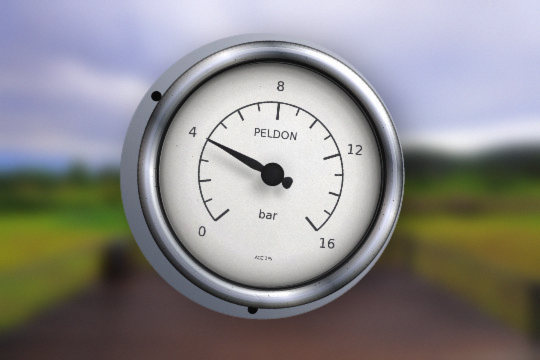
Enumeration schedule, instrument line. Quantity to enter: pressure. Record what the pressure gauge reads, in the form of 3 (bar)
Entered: 4 (bar)
